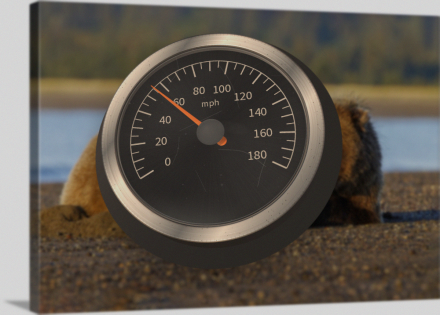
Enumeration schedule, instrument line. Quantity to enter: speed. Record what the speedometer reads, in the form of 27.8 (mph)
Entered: 55 (mph)
